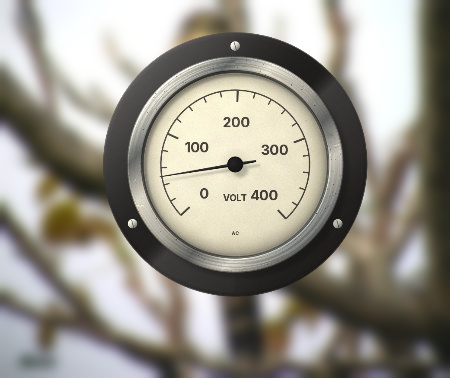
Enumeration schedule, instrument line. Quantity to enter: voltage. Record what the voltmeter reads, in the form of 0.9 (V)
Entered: 50 (V)
